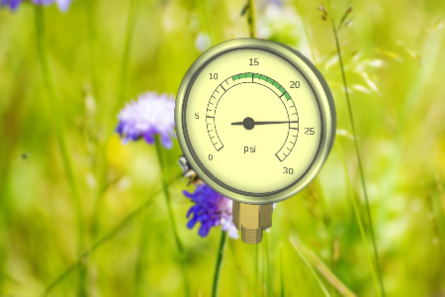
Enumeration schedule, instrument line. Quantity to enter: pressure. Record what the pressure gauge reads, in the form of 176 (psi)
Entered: 24 (psi)
